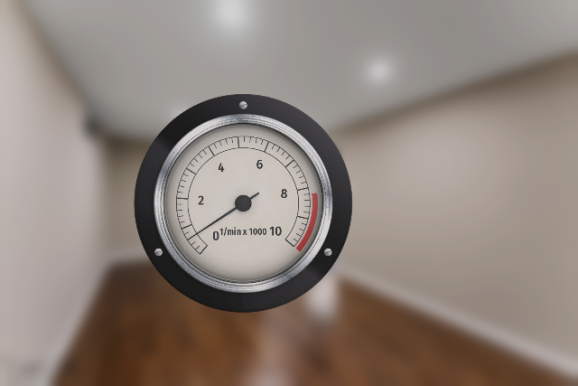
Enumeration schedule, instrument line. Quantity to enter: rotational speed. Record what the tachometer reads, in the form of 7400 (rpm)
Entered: 600 (rpm)
